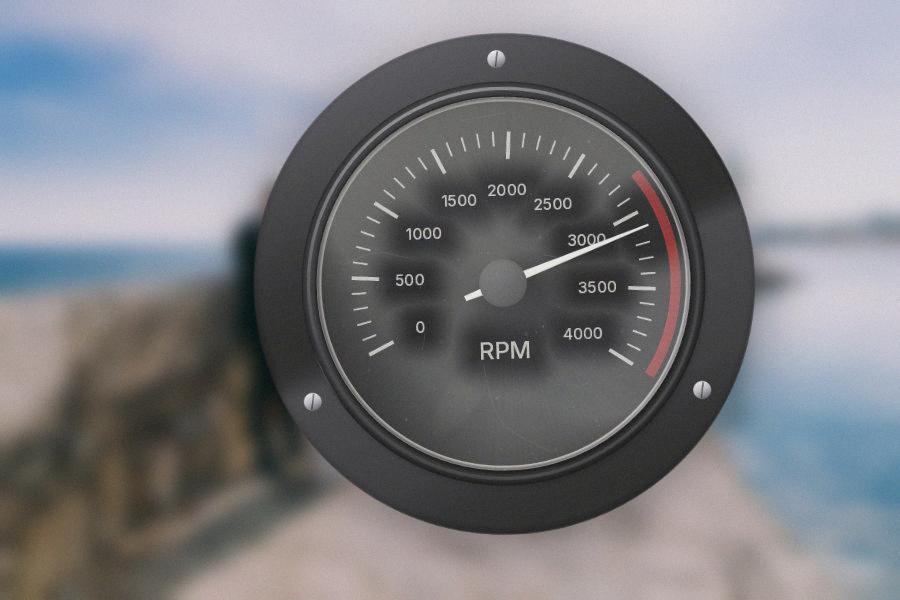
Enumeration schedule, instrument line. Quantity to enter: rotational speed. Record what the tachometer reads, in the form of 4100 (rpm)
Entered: 3100 (rpm)
